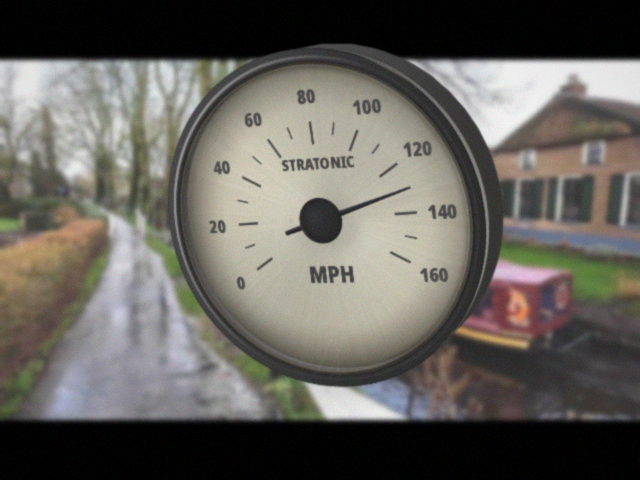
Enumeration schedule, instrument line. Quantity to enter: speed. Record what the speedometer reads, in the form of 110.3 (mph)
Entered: 130 (mph)
